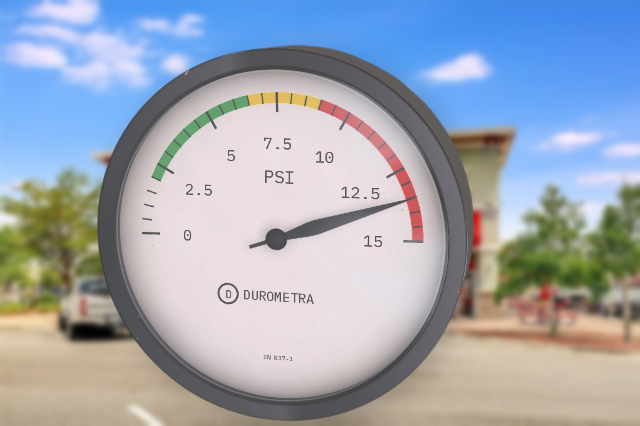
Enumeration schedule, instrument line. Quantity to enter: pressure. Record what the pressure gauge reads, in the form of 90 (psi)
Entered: 13.5 (psi)
